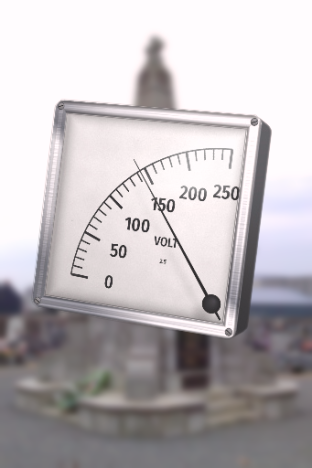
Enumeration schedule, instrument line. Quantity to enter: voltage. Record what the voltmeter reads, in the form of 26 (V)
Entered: 145 (V)
